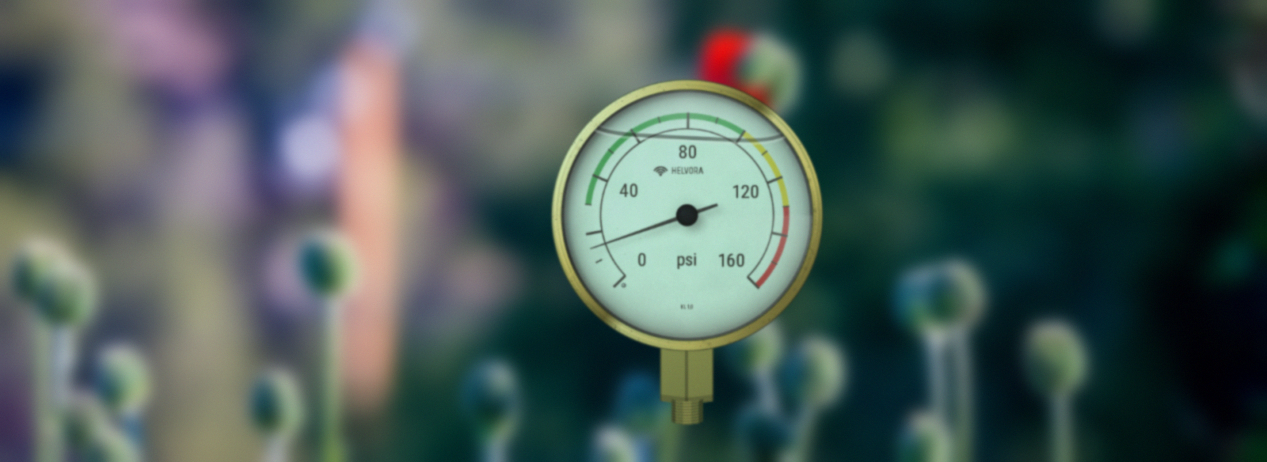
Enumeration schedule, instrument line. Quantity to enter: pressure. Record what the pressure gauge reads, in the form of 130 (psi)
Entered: 15 (psi)
